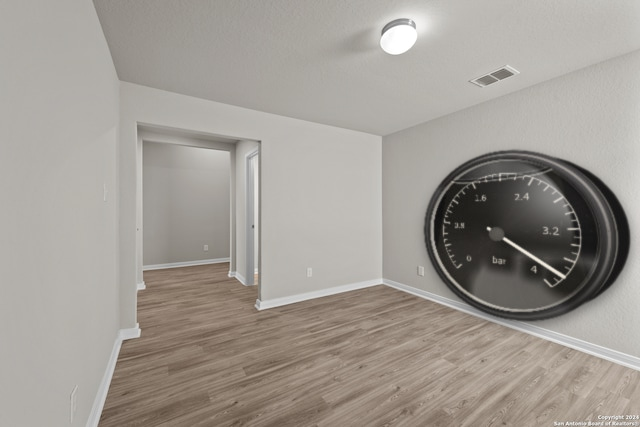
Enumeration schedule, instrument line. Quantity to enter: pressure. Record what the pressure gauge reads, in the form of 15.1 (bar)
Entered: 3.8 (bar)
